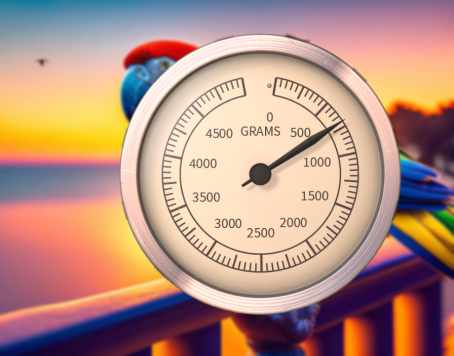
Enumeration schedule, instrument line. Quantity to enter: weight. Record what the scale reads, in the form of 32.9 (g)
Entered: 700 (g)
